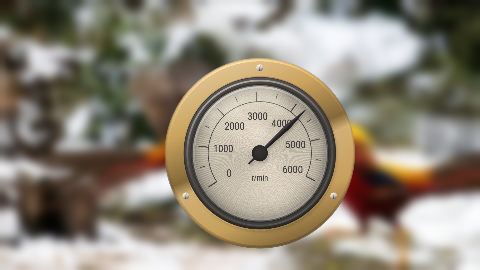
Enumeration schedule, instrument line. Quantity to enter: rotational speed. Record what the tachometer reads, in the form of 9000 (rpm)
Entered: 4250 (rpm)
